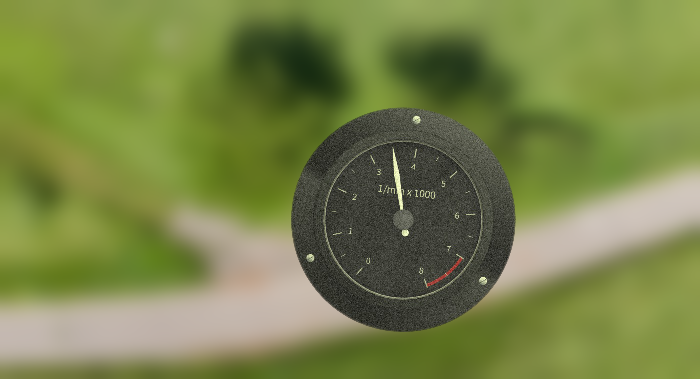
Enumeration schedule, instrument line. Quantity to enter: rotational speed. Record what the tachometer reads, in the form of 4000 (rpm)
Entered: 3500 (rpm)
